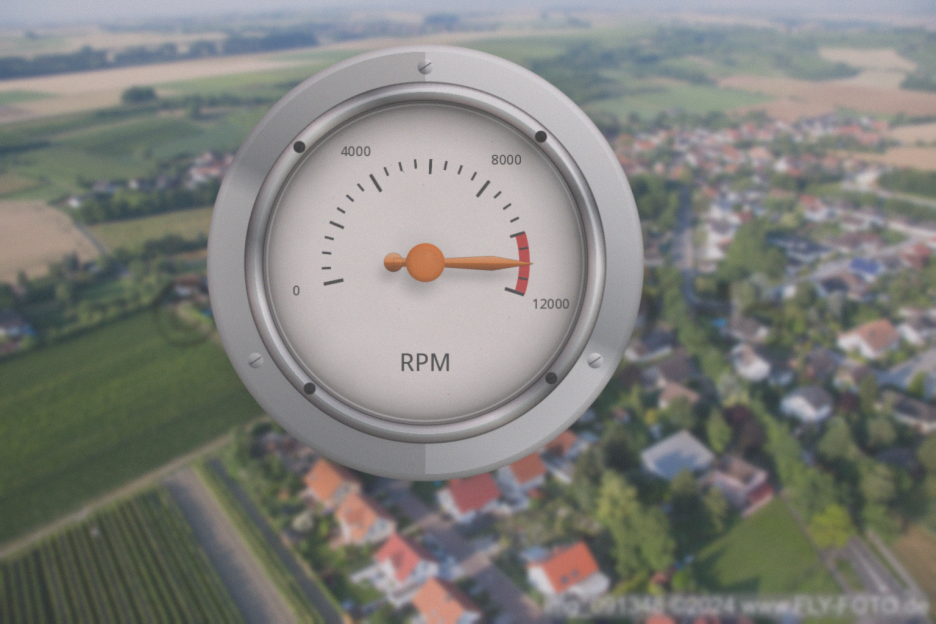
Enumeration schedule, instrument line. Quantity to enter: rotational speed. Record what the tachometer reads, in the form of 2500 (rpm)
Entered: 11000 (rpm)
